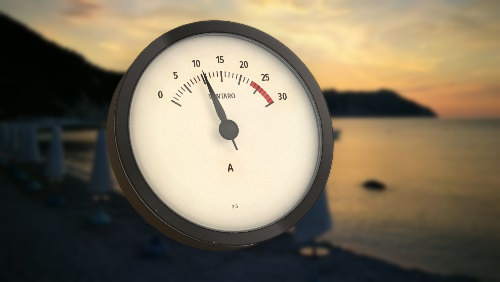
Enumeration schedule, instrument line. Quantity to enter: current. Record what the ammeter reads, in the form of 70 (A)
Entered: 10 (A)
